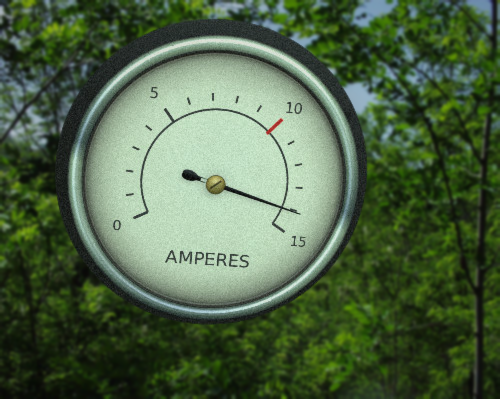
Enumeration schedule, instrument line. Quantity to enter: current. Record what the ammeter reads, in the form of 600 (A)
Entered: 14 (A)
